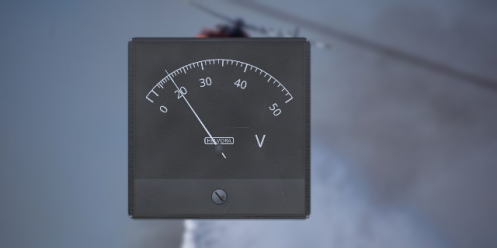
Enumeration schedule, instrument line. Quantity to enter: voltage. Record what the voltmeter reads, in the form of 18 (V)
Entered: 20 (V)
